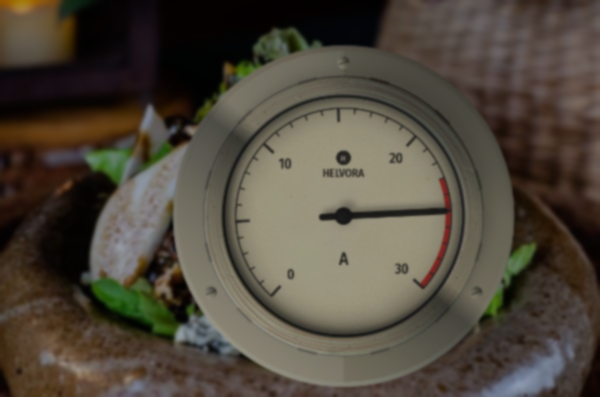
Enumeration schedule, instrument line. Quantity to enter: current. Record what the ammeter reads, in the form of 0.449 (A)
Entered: 25 (A)
